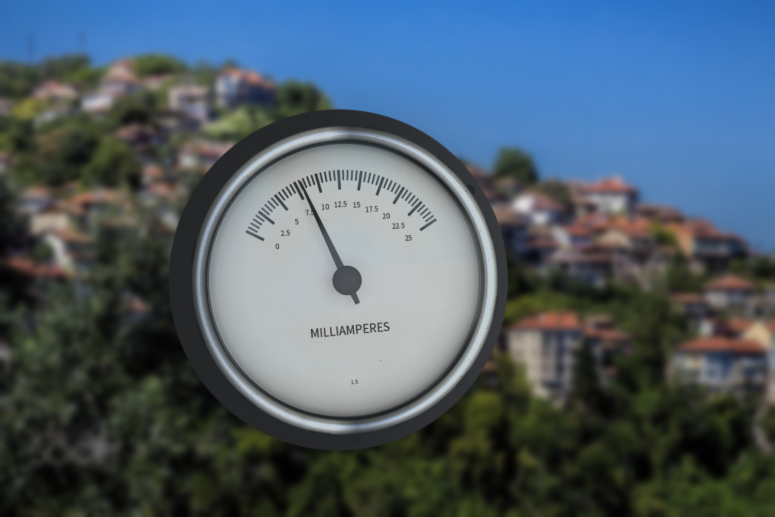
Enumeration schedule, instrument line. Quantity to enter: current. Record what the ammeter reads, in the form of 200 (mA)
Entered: 8 (mA)
